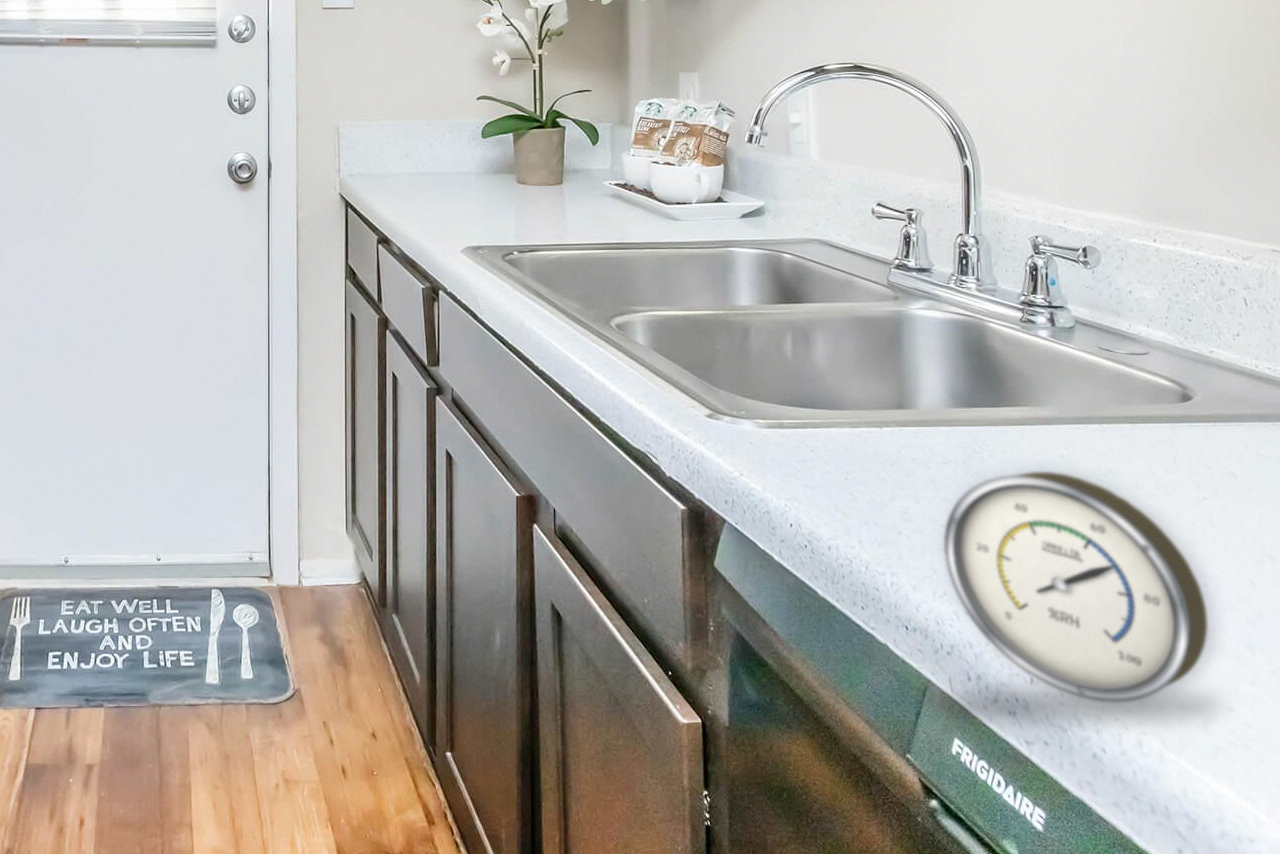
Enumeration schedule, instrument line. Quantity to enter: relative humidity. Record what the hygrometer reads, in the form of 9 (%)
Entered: 70 (%)
